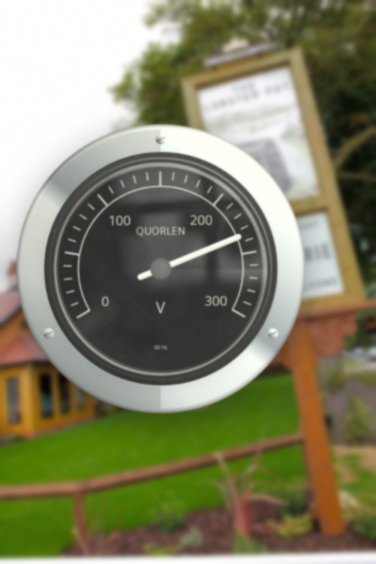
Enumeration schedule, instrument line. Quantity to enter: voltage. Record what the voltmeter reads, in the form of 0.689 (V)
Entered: 235 (V)
